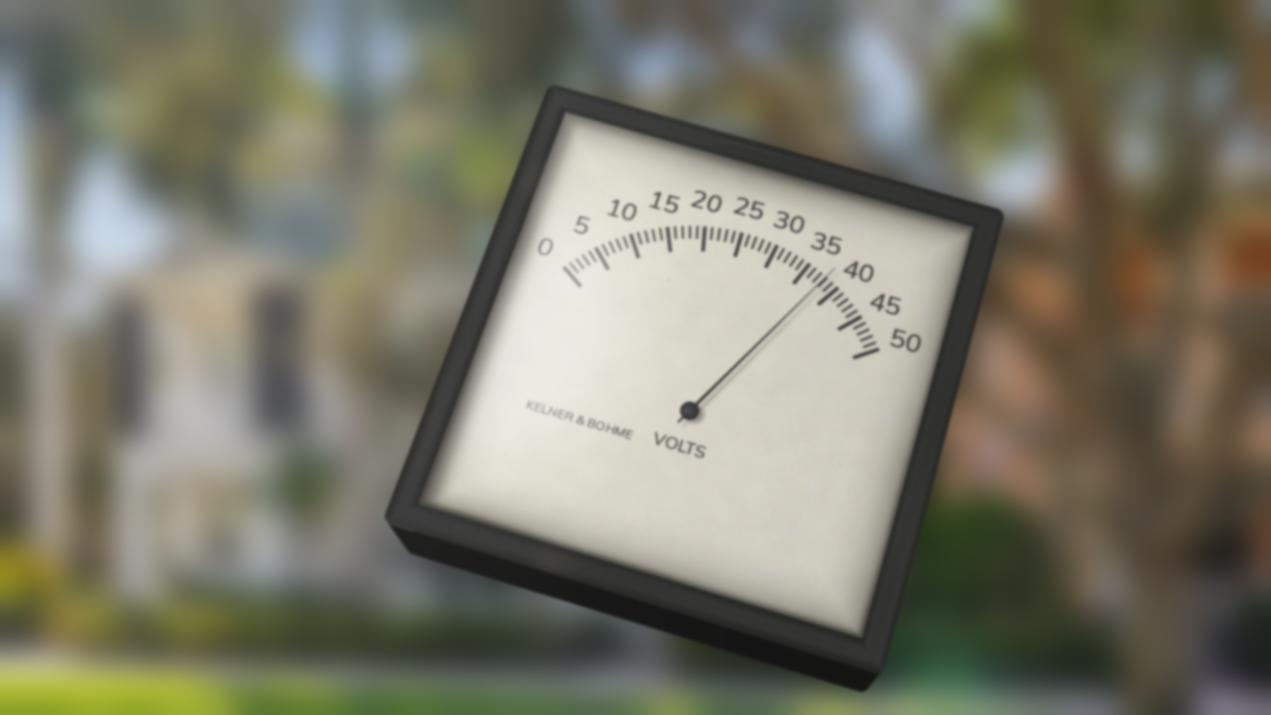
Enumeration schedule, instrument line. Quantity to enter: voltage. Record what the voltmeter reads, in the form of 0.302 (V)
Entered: 38 (V)
